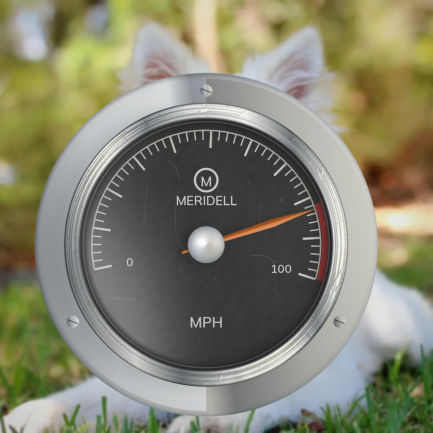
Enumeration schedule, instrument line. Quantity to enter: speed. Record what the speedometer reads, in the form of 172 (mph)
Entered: 83 (mph)
